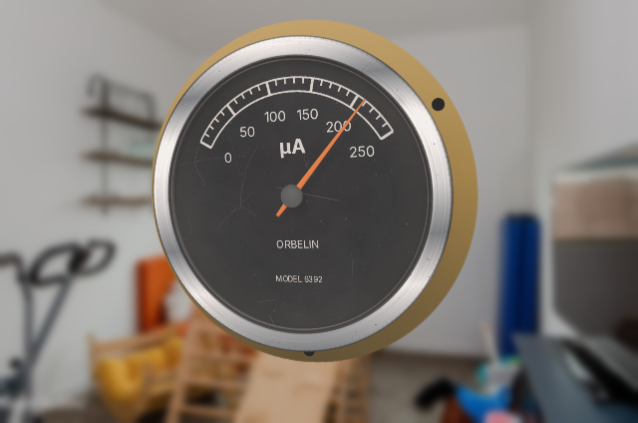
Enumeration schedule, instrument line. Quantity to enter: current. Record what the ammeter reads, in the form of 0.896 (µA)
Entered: 210 (µA)
